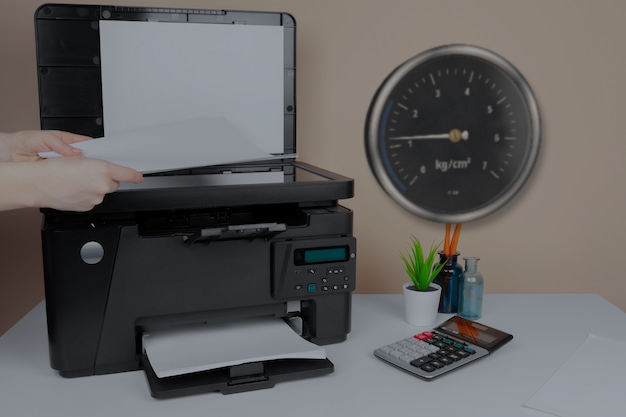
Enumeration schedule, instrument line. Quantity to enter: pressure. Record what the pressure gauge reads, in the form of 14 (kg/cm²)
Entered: 1.2 (kg/cm²)
